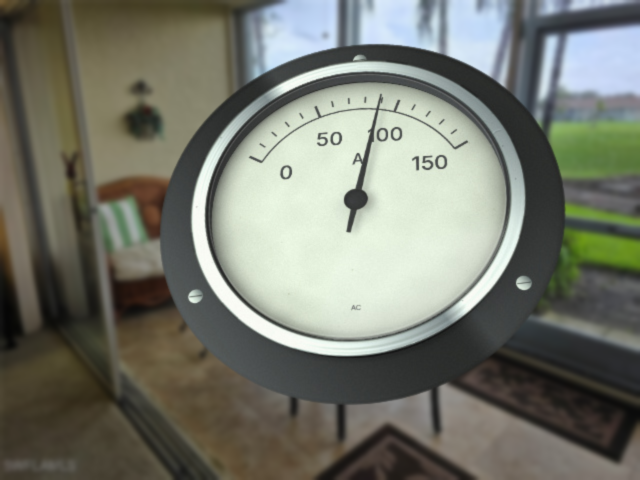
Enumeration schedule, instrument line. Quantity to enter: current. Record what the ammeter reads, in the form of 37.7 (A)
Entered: 90 (A)
